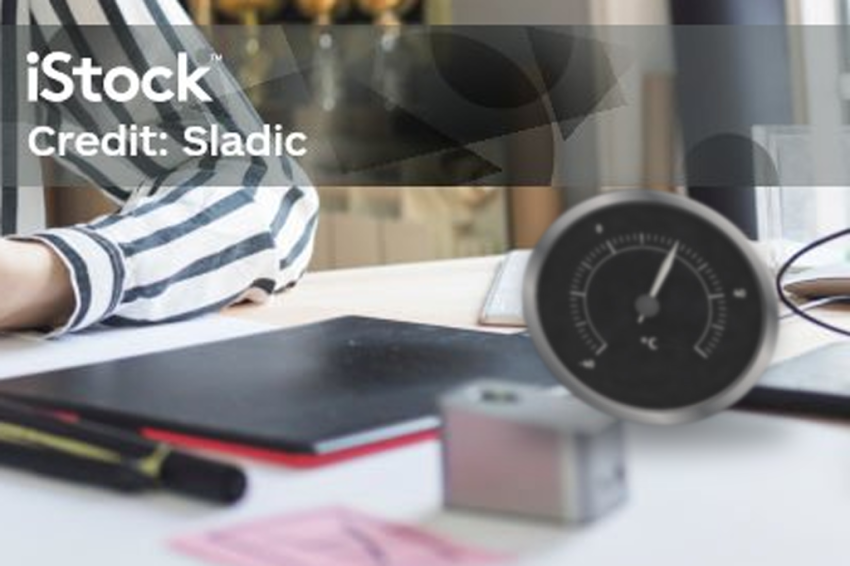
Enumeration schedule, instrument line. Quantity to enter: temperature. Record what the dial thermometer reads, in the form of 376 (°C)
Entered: 20 (°C)
